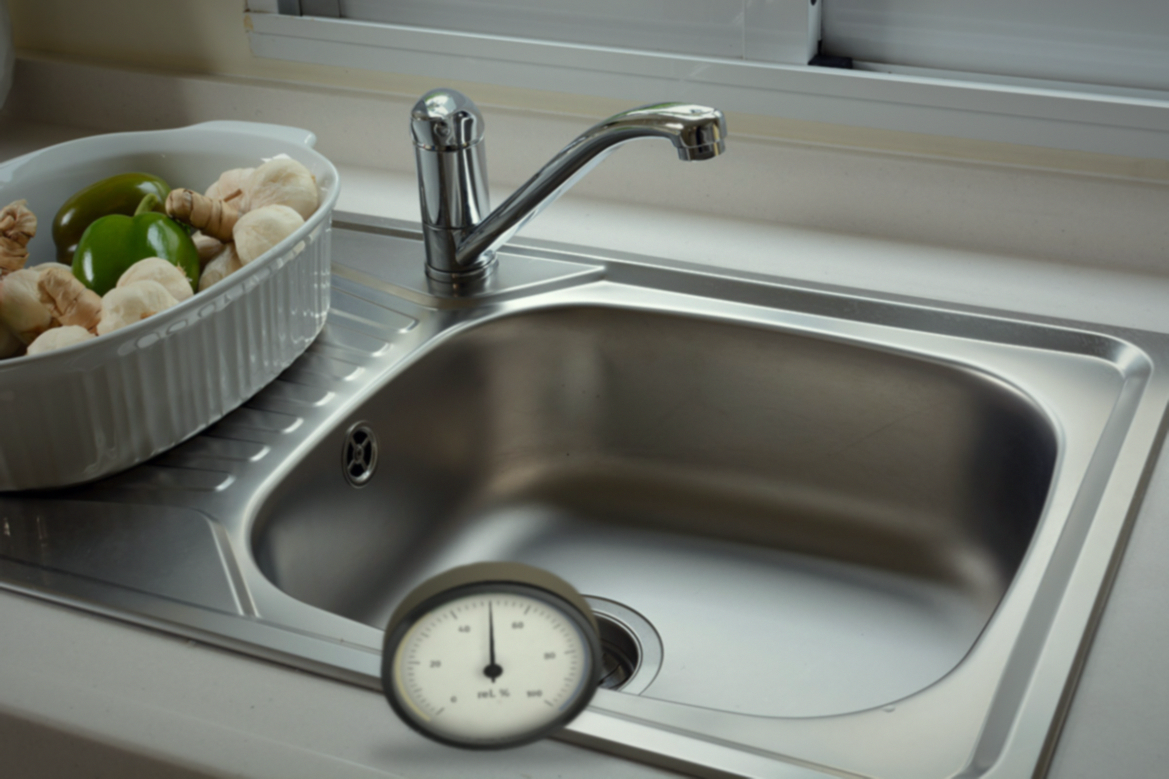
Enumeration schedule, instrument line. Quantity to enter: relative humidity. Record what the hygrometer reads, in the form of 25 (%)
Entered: 50 (%)
